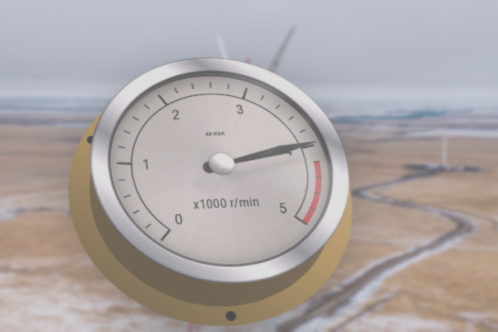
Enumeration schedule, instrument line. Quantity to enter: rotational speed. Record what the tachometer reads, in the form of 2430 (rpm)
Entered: 4000 (rpm)
